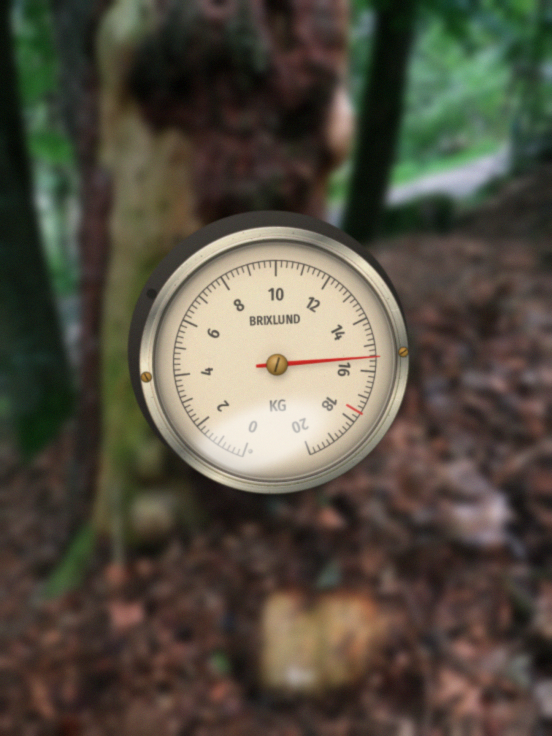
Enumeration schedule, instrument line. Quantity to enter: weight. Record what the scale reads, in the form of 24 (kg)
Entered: 15.4 (kg)
